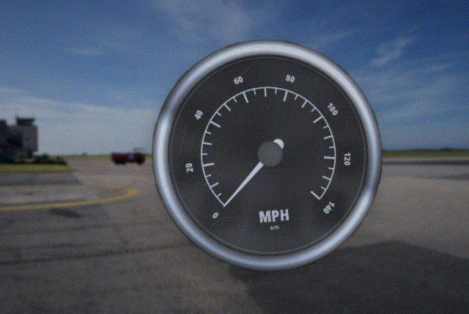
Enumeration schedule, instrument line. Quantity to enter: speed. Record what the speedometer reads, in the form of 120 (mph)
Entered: 0 (mph)
